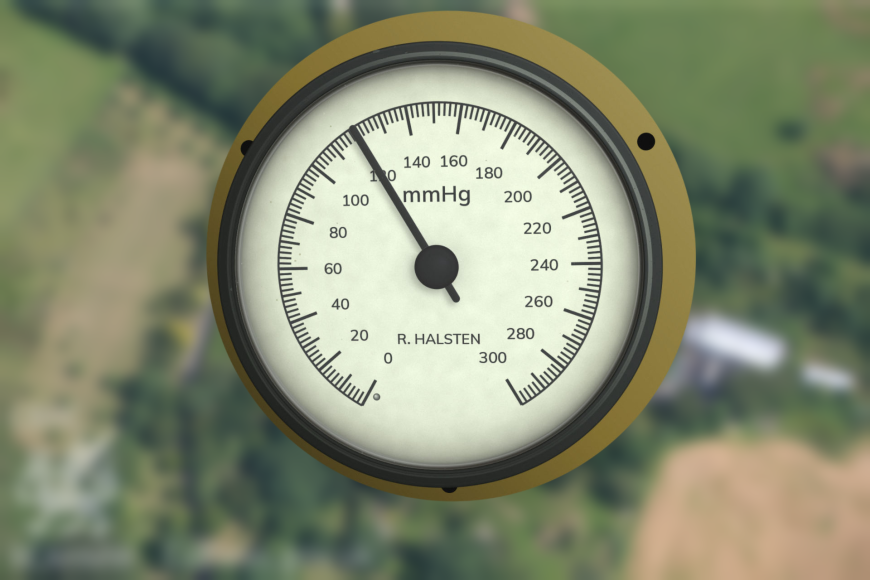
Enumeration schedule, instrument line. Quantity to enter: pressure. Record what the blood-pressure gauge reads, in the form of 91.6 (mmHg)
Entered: 120 (mmHg)
